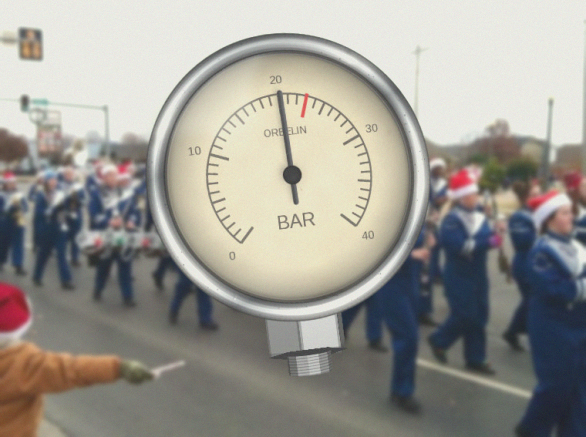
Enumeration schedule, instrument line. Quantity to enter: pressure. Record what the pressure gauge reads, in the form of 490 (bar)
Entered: 20 (bar)
